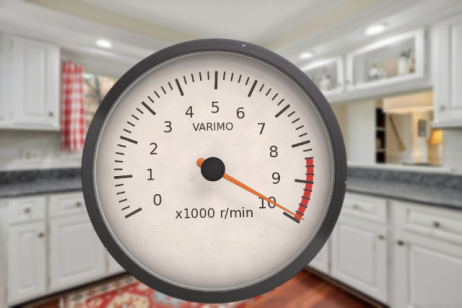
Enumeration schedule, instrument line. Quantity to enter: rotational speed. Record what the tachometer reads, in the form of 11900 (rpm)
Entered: 9900 (rpm)
